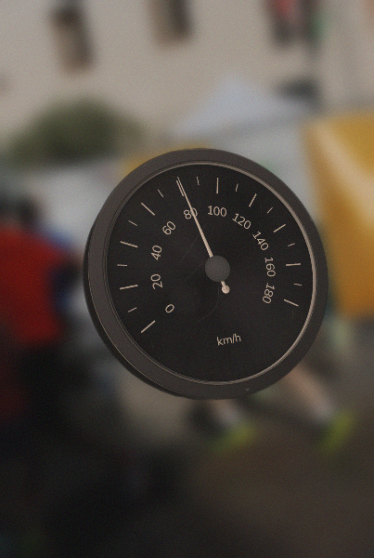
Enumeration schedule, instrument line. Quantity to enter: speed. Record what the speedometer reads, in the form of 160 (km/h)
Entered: 80 (km/h)
